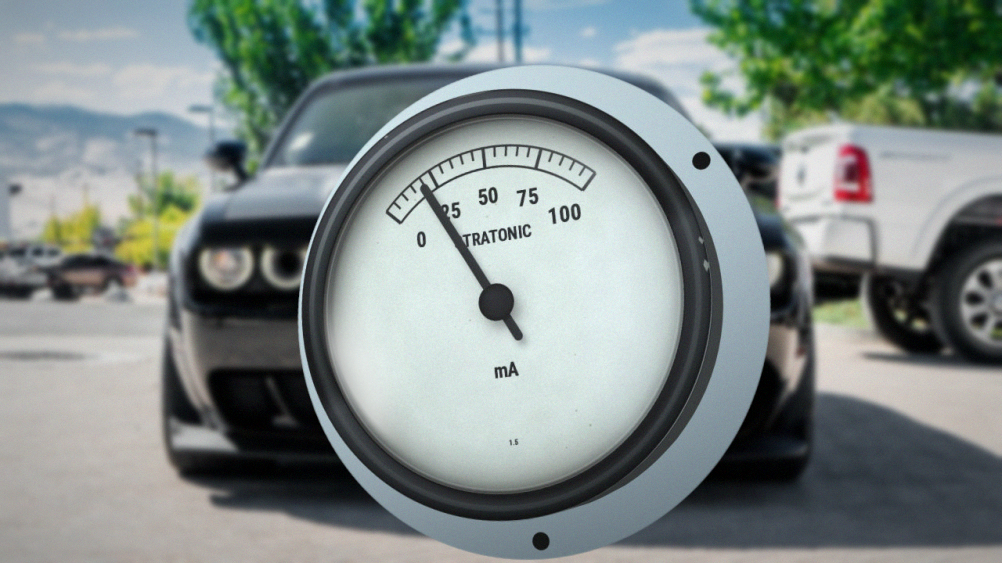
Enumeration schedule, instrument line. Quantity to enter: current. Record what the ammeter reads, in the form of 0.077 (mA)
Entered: 20 (mA)
